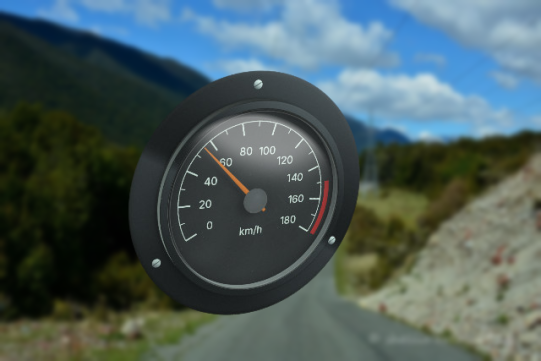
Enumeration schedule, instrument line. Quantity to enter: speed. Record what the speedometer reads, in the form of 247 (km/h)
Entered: 55 (km/h)
